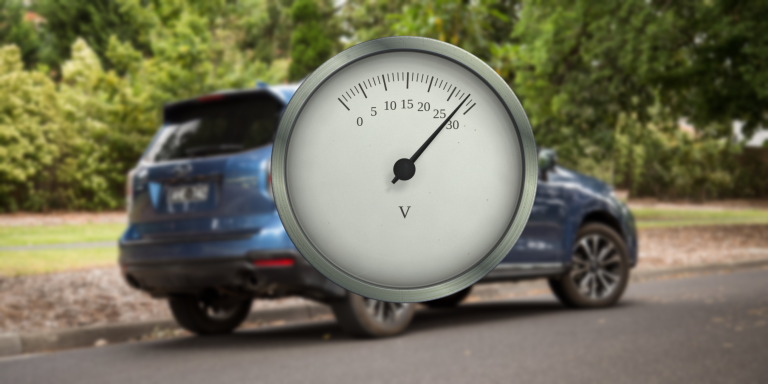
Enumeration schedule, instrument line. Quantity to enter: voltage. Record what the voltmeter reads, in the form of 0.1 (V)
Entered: 28 (V)
